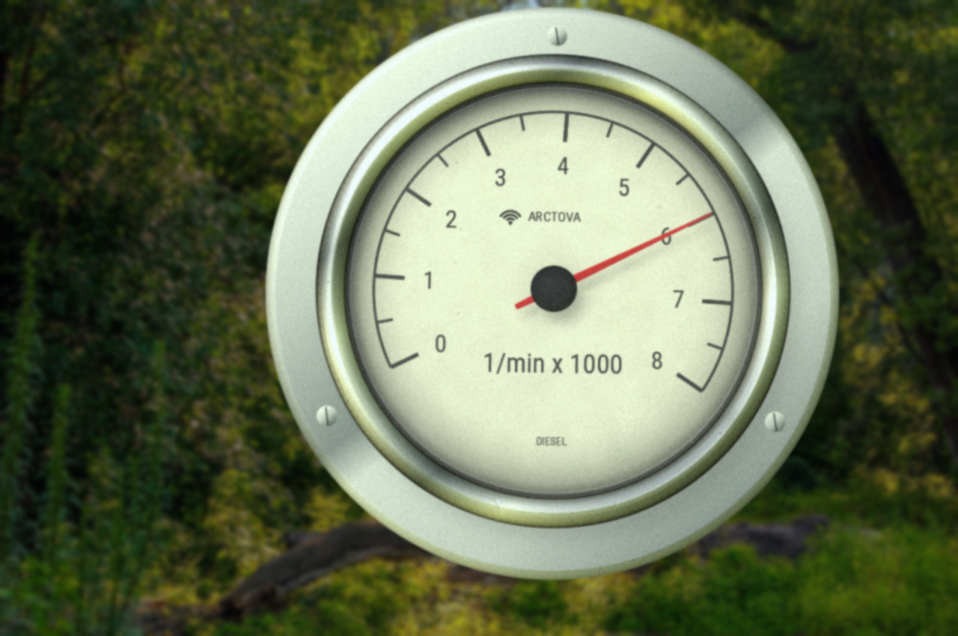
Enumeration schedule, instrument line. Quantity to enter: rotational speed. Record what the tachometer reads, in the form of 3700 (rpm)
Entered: 6000 (rpm)
